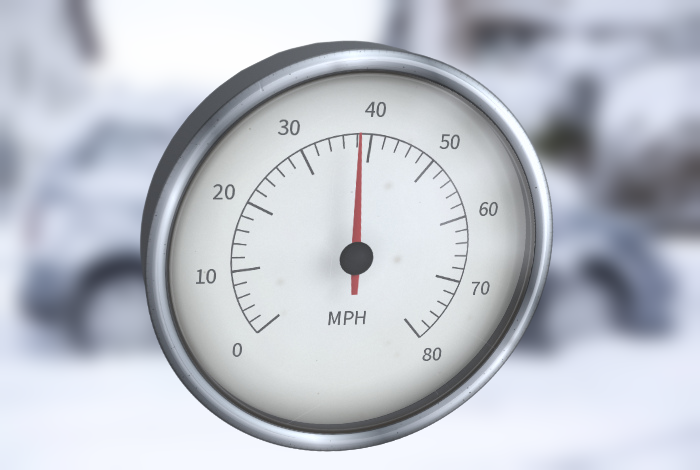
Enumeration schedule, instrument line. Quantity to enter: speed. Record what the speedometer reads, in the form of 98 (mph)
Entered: 38 (mph)
